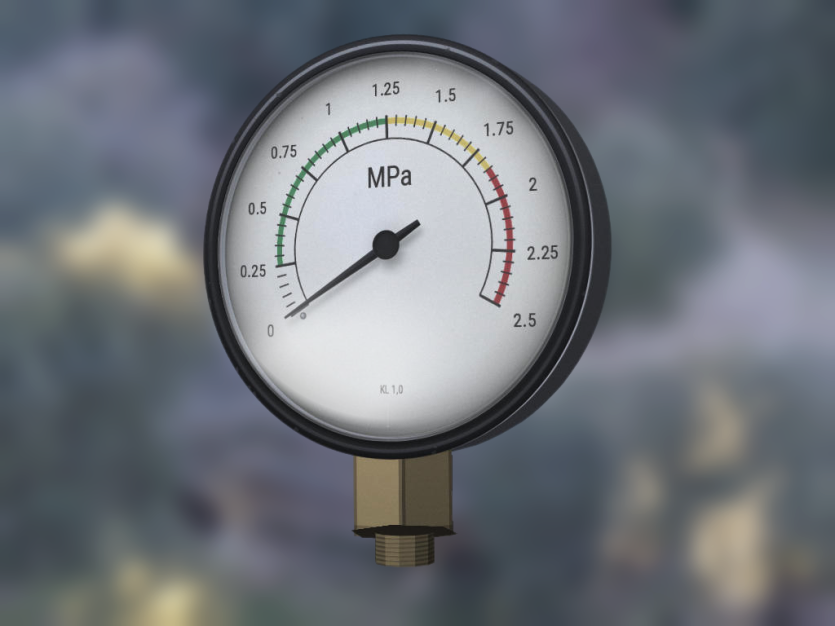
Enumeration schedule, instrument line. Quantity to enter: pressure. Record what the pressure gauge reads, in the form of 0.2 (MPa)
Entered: 0 (MPa)
